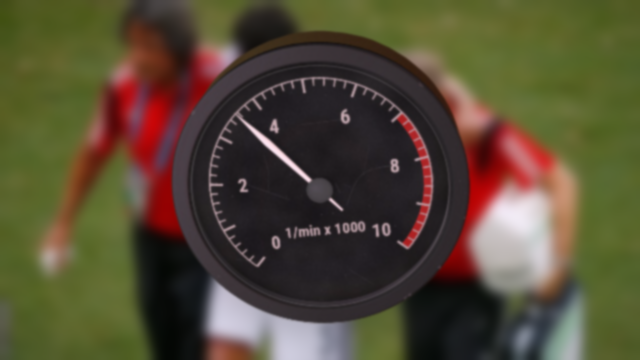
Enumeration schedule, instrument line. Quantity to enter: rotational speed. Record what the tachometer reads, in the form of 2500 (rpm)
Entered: 3600 (rpm)
